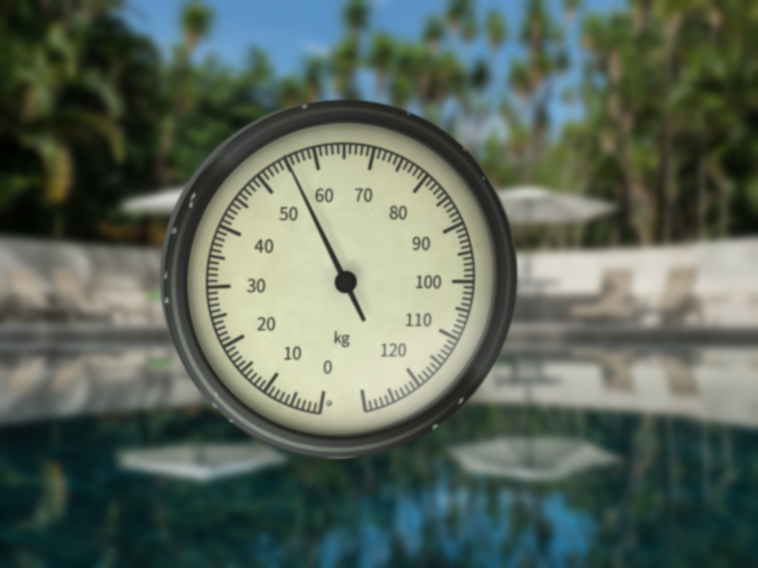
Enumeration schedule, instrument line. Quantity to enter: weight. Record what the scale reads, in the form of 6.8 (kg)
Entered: 55 (kg)
